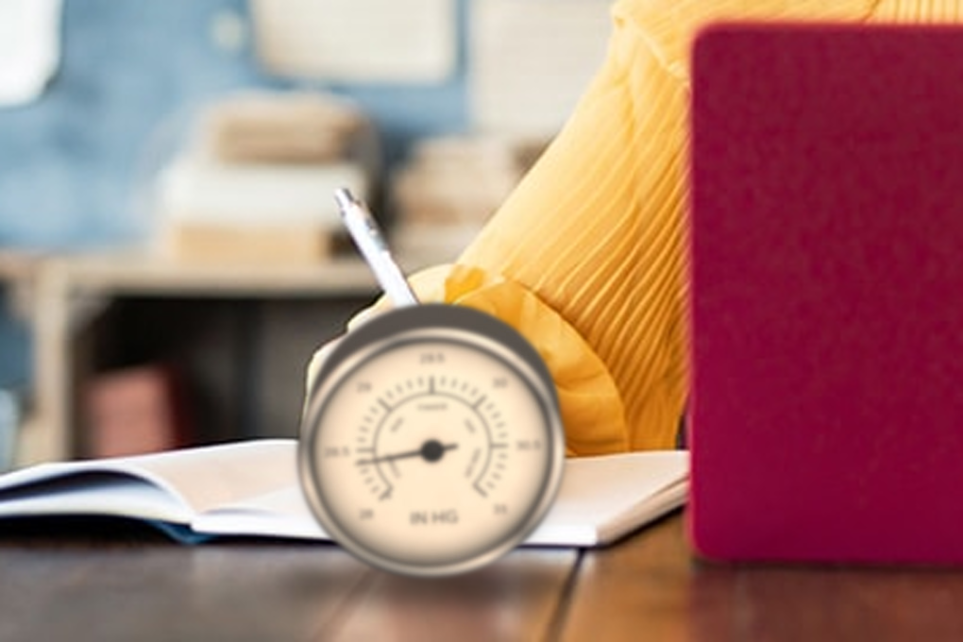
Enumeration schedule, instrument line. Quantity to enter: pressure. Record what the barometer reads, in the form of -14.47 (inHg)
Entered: 28.4 (inHg)
